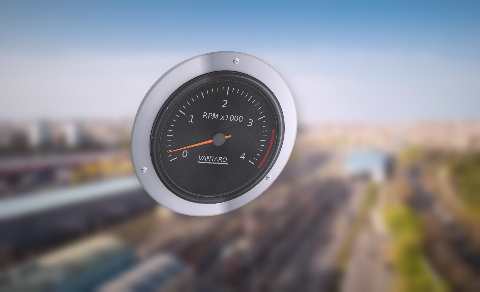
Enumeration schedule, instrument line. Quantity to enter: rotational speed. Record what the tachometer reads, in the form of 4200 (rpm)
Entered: 200 (rpm)
